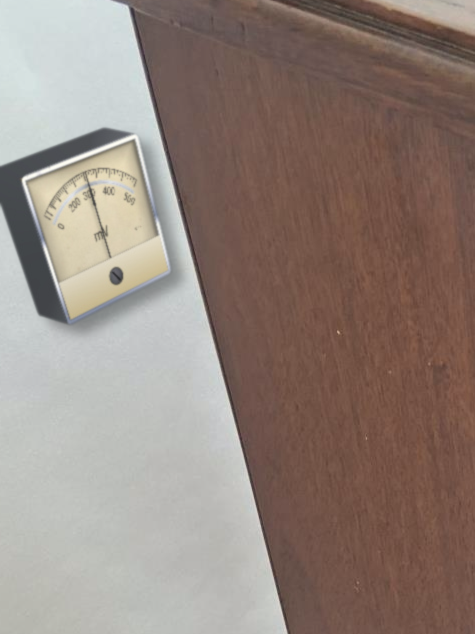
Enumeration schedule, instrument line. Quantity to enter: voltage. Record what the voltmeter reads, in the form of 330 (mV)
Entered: 300 (mV)
